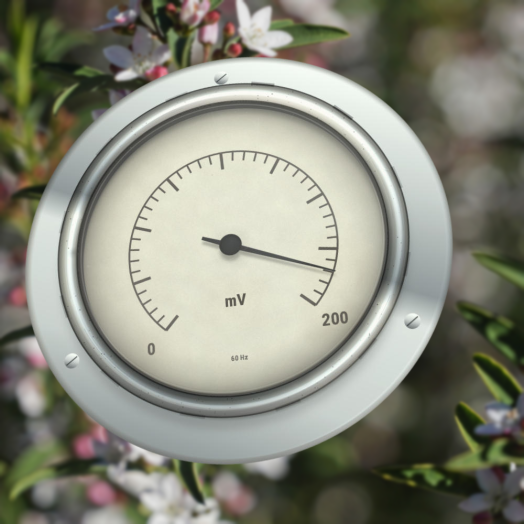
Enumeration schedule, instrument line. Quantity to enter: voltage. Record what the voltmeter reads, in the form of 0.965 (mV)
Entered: 185 (mV)
